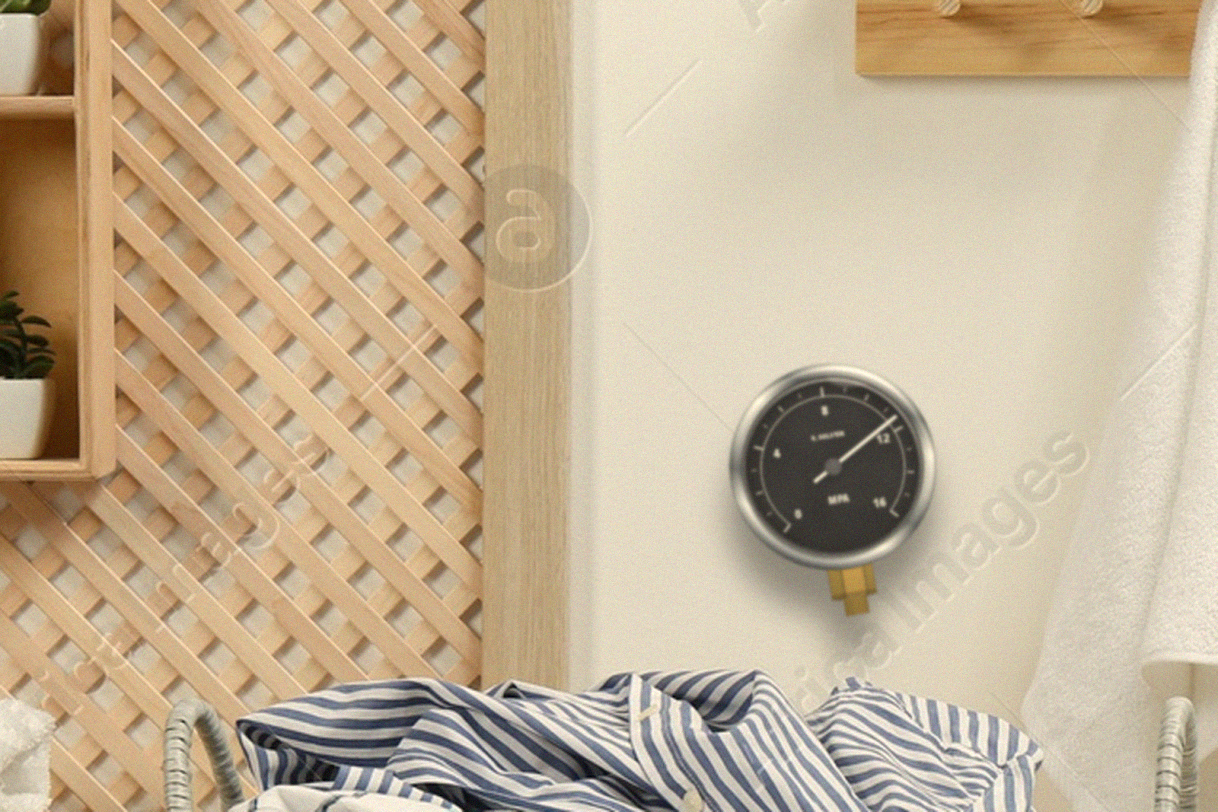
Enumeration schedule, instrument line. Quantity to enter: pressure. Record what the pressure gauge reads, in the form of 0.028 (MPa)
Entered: 11.5 (MPa)
